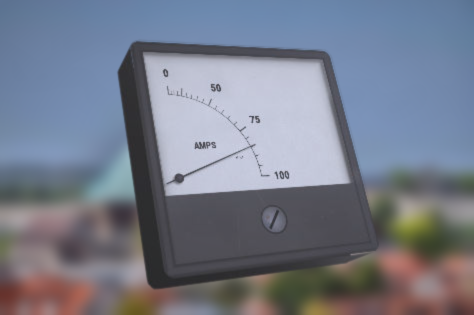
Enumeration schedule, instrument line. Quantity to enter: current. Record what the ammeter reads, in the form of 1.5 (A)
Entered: 85 (A)
